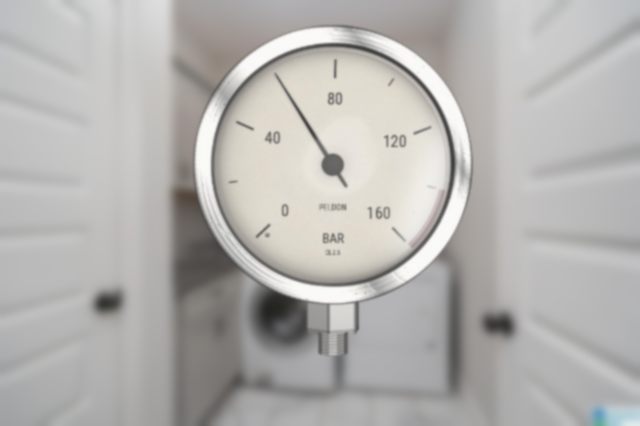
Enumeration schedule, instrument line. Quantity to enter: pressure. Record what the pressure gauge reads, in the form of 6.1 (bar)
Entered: 60 (bar)
